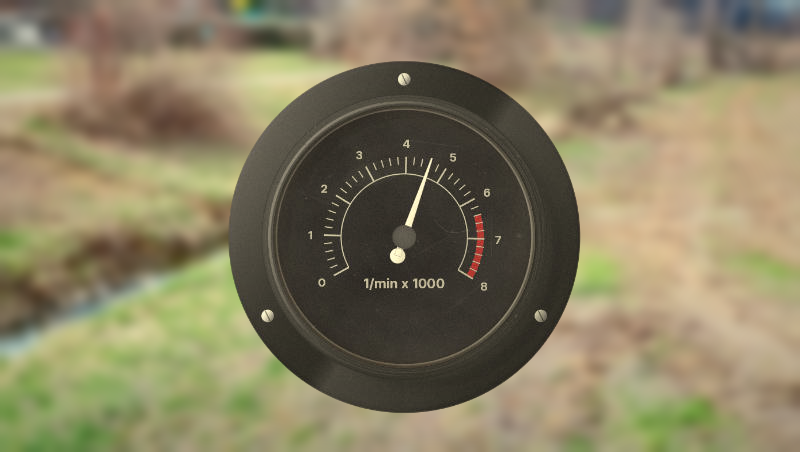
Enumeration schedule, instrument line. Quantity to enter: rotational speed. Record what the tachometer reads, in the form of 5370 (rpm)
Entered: 4600 (rpm)
